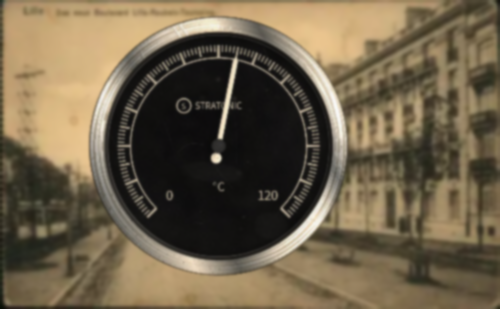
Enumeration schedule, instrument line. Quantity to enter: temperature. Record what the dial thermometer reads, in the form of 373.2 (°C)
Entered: 65 (°C)
